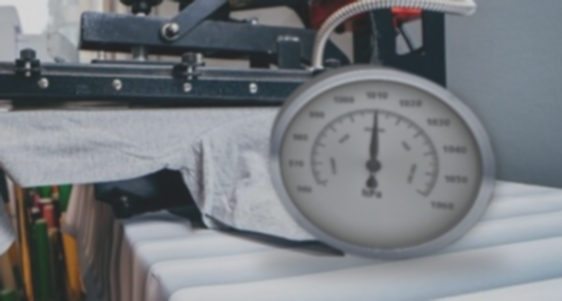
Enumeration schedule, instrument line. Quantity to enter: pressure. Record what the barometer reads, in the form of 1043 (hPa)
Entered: 1010 (hPa)
